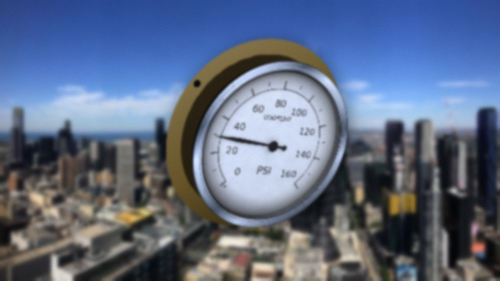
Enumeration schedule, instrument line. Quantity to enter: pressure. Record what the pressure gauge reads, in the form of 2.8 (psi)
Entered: 30 (psi)
